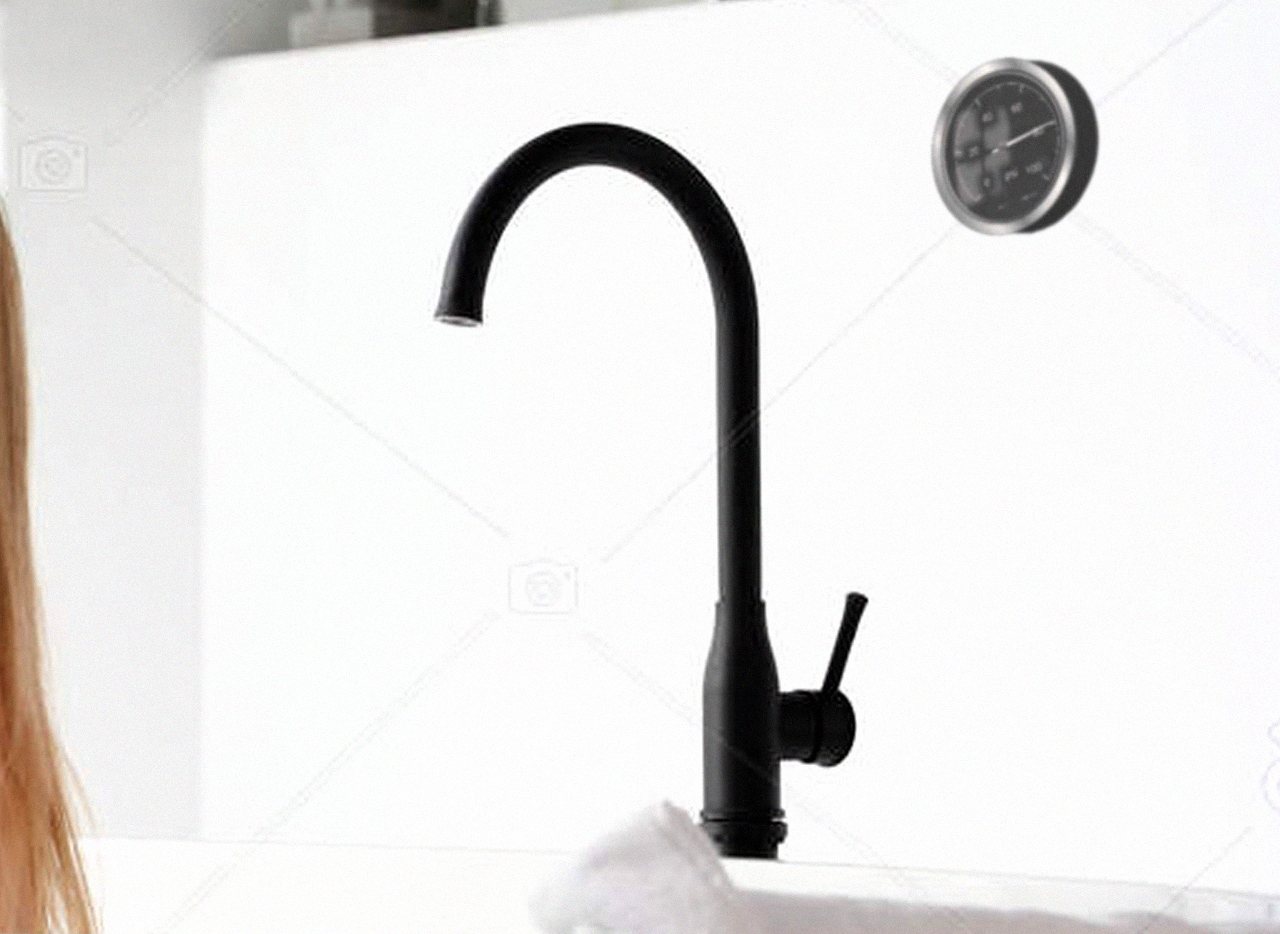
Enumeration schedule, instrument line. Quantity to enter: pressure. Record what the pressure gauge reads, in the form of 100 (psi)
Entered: 80 (psi)
